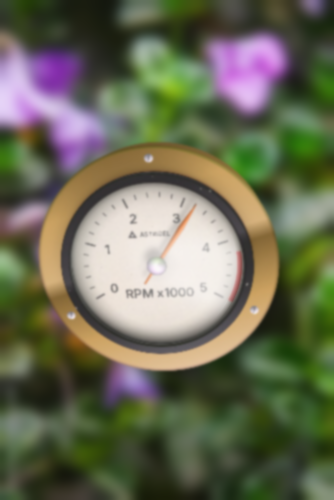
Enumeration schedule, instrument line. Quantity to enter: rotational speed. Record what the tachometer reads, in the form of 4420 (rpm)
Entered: 3200 (rpm)
